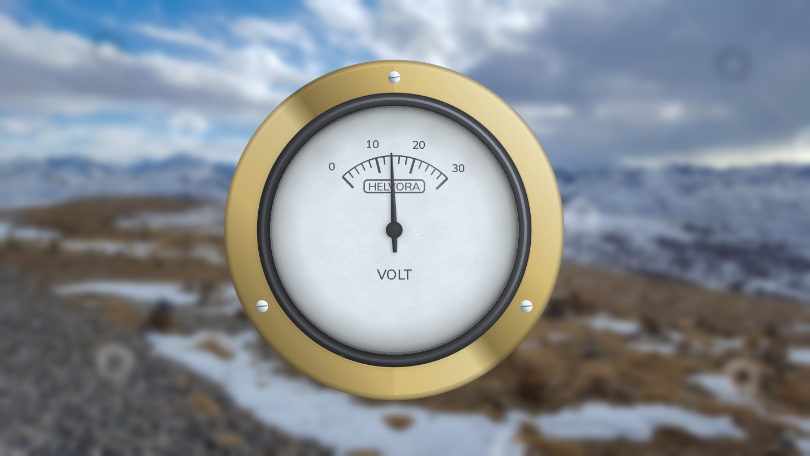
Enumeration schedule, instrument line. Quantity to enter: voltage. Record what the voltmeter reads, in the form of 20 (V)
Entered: 14 (V)
